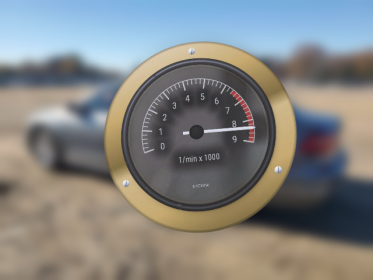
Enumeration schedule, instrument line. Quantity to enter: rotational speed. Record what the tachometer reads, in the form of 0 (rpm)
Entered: 8400 (rpm)
